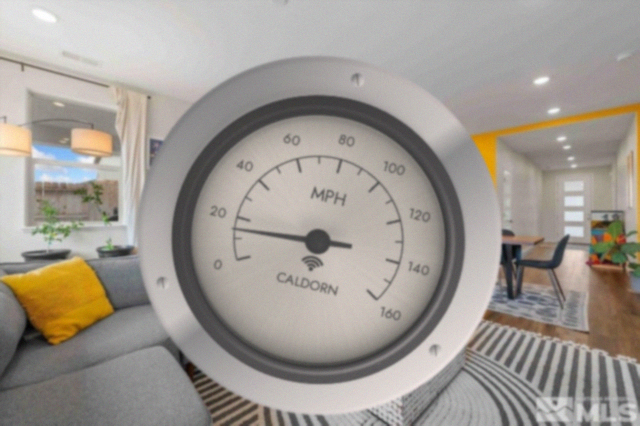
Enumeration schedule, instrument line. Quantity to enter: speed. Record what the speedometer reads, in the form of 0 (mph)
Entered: 15 (mph)
